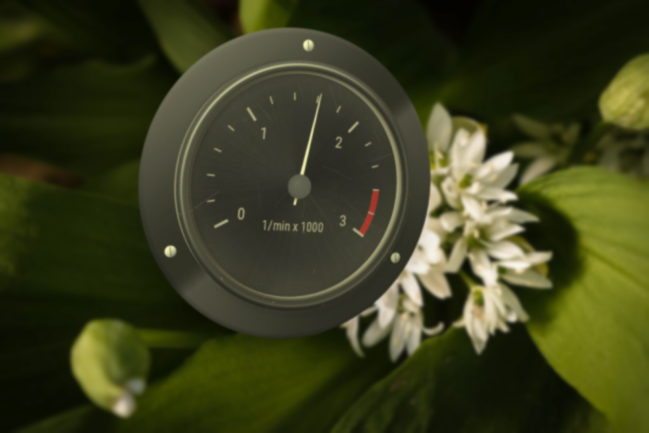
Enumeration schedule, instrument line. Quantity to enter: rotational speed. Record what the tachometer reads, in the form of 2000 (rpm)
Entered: 1600 (rpm)
